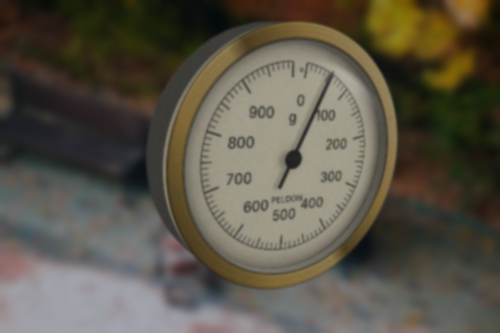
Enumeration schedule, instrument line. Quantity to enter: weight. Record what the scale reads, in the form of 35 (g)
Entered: 50 (g)
